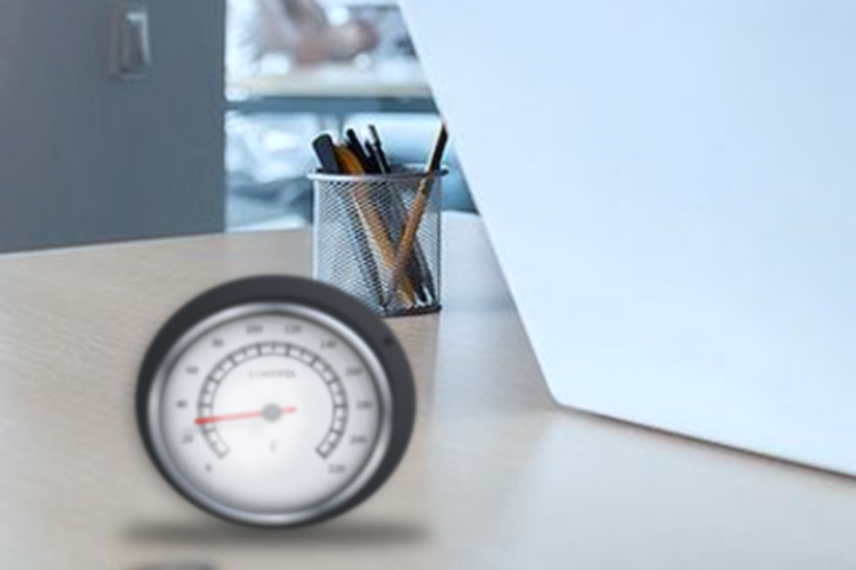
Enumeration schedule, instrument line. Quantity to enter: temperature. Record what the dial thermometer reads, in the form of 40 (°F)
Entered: 30 (°F)
